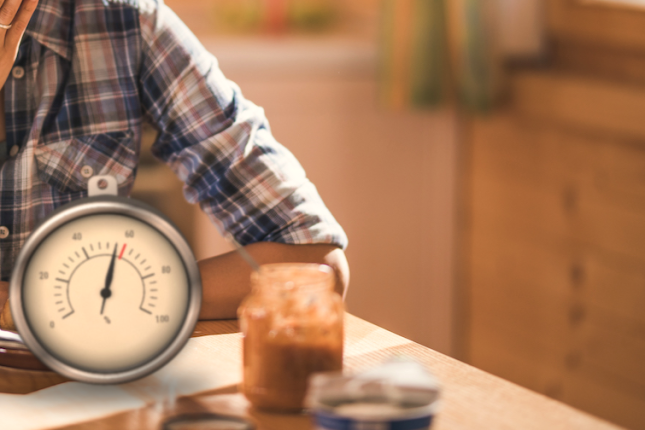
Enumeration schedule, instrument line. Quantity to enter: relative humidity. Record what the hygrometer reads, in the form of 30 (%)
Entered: 56 (%)
